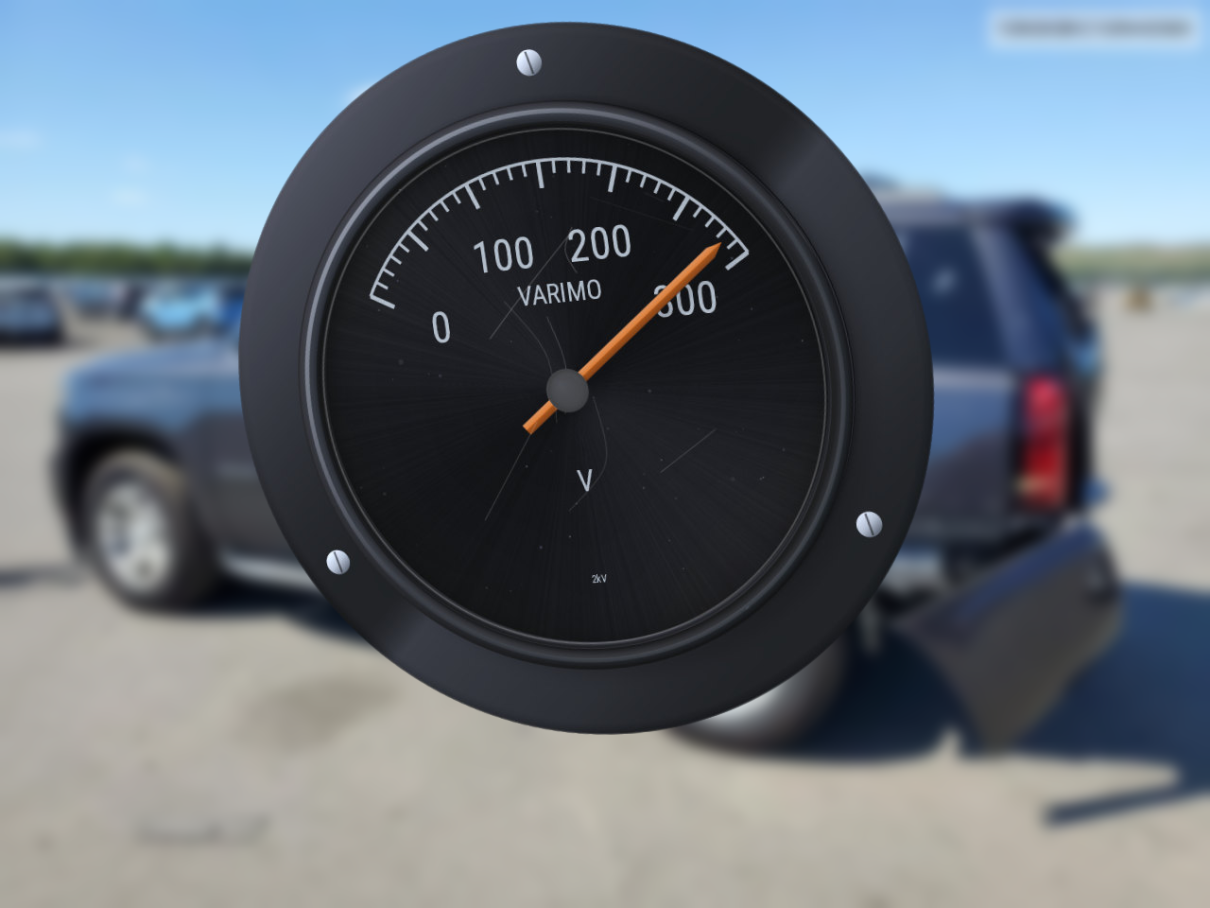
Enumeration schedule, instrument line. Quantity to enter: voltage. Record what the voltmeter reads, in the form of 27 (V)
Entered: 285 (V)
